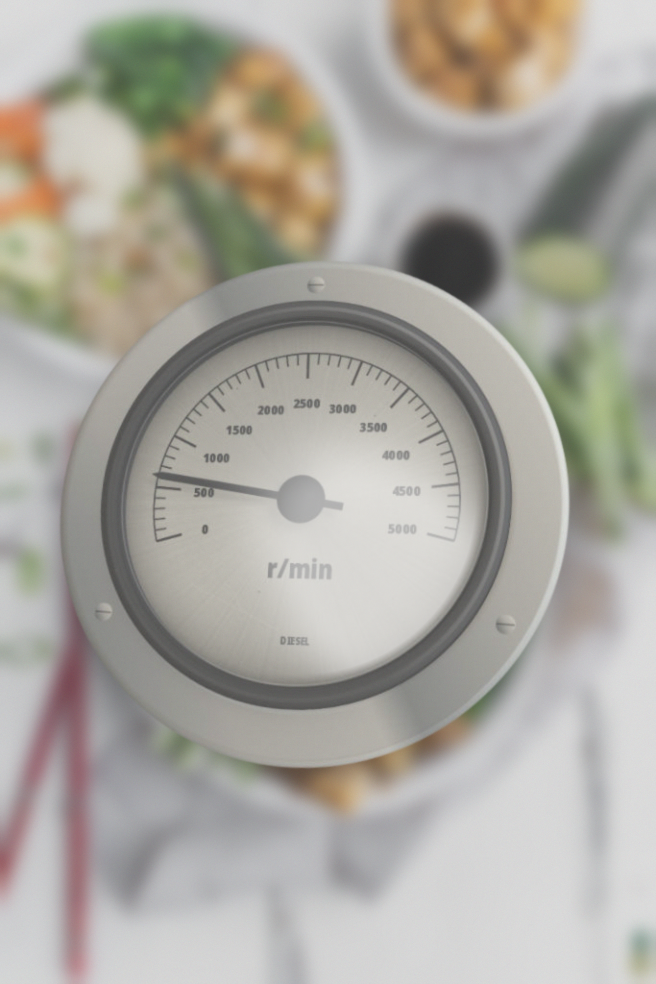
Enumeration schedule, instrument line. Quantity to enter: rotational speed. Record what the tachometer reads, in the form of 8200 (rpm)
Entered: 600 (rpm)
